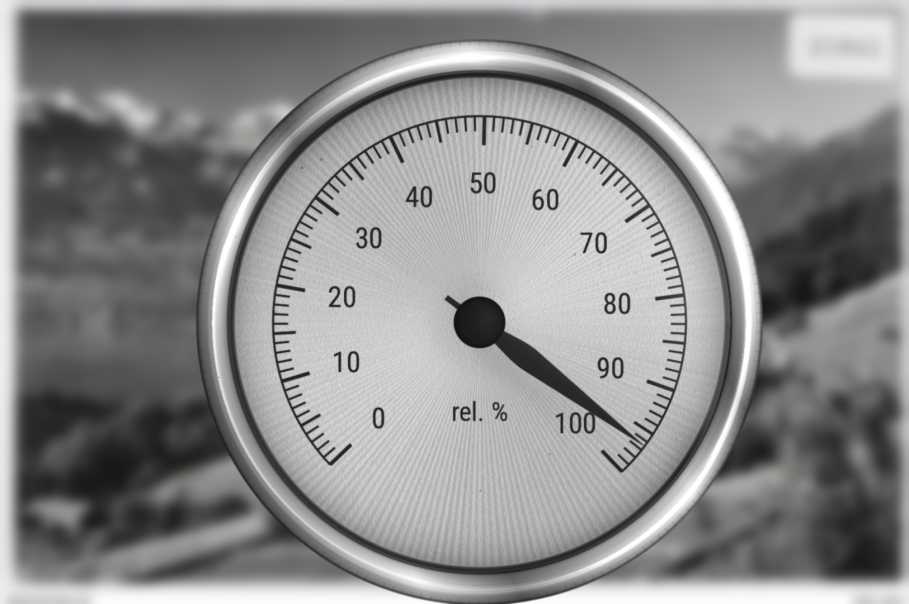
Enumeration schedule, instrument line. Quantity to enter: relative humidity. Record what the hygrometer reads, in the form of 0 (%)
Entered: 96.5 (%)
